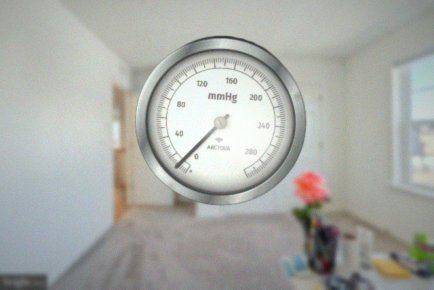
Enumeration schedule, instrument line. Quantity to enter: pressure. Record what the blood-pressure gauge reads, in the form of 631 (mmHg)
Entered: 10 (mmHg)
